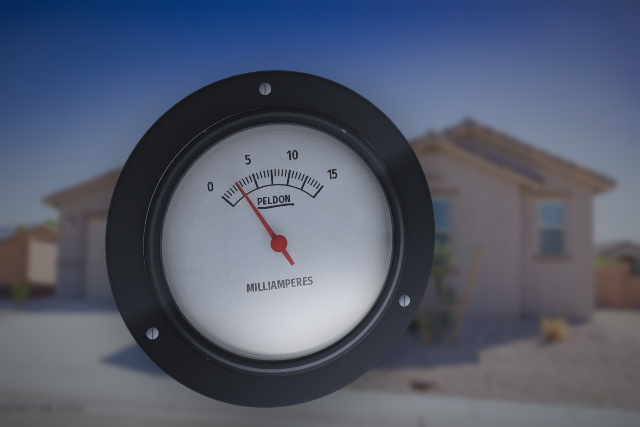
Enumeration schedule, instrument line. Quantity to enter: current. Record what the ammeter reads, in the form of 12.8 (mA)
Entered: 2.5 (mA)
